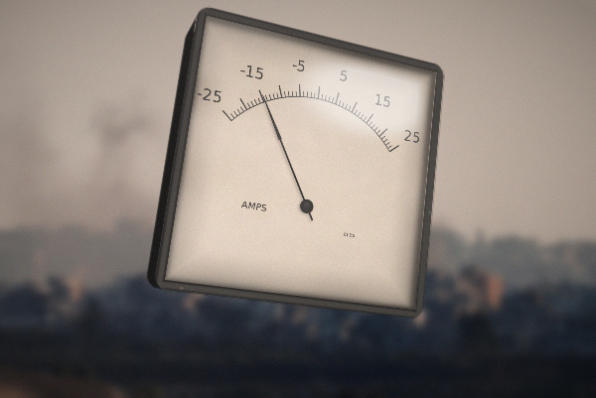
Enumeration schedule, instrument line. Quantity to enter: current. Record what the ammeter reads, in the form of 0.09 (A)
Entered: -15 (A)
